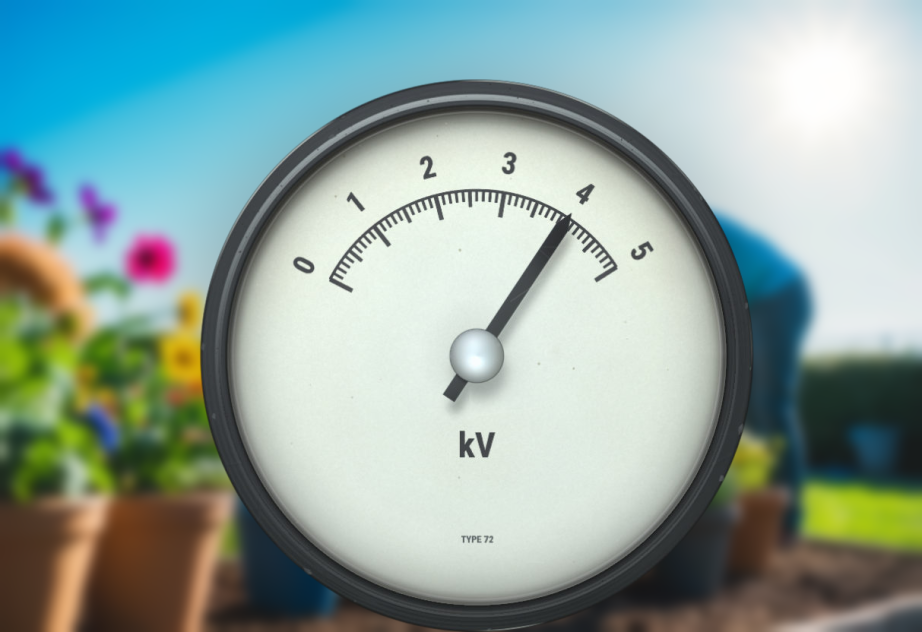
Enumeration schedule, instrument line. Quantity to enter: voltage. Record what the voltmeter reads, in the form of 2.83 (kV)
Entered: 4 (kV)
